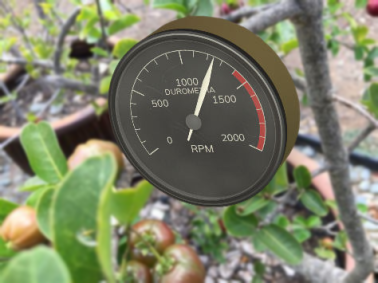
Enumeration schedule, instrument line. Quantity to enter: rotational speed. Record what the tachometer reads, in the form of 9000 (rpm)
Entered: 1250 (rpm)
